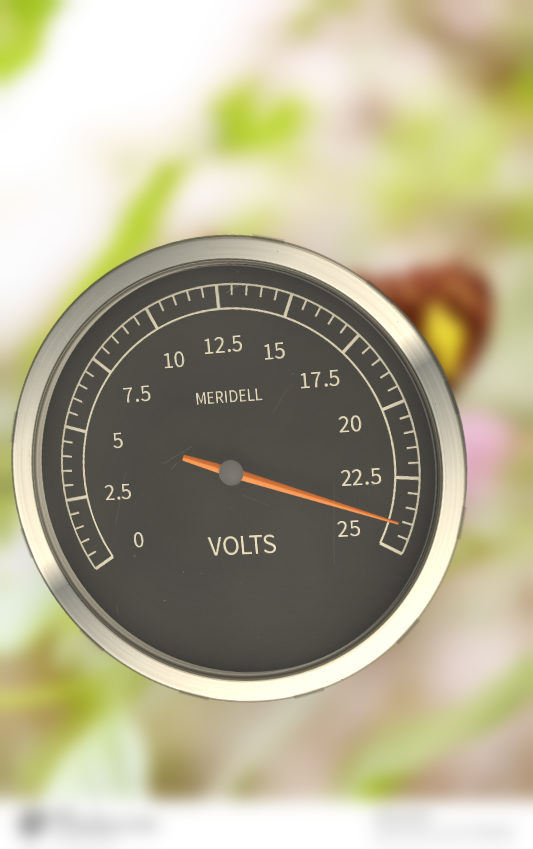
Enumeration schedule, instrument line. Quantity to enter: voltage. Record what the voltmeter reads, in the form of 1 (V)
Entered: 24 (V)
